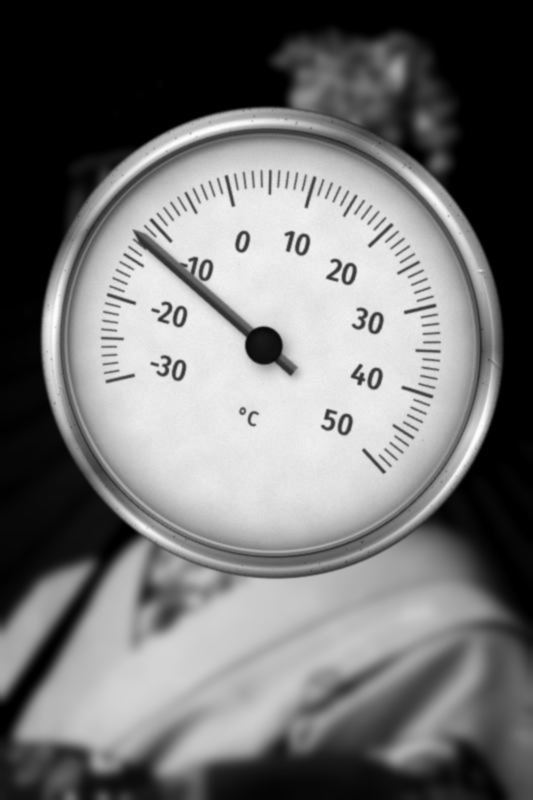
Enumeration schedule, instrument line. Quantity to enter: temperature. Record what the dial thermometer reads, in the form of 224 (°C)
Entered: -12 (°C)
